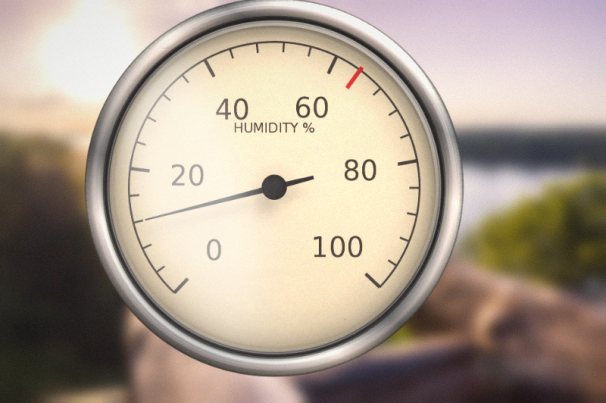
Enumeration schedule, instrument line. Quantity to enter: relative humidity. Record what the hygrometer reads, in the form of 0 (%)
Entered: 12 (%)
